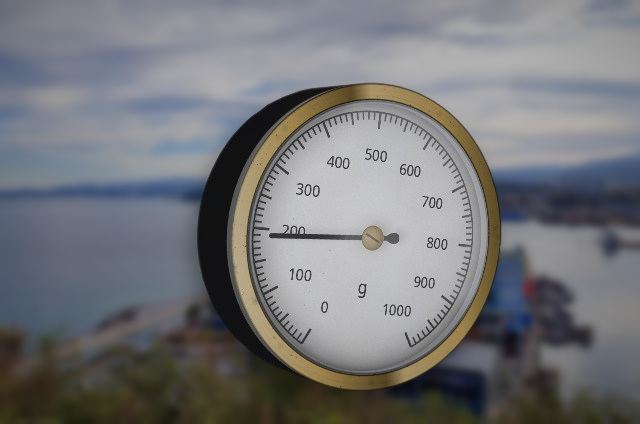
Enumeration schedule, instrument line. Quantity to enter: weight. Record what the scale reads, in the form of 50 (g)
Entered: 190 (g)
